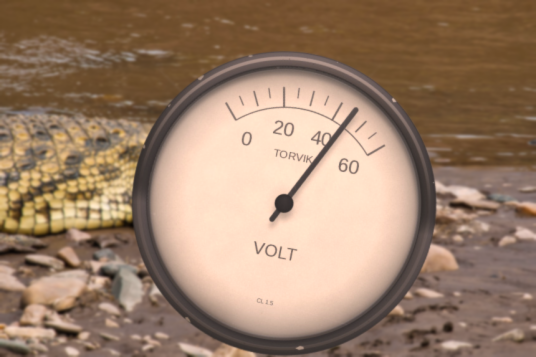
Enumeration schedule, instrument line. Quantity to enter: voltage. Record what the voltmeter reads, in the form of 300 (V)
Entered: 45 (V)
